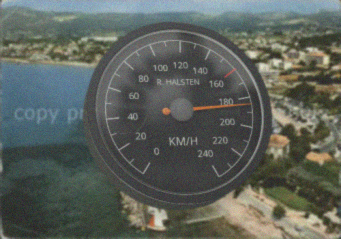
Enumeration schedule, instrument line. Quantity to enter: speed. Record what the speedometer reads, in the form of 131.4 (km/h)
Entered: 185 (km/h)
